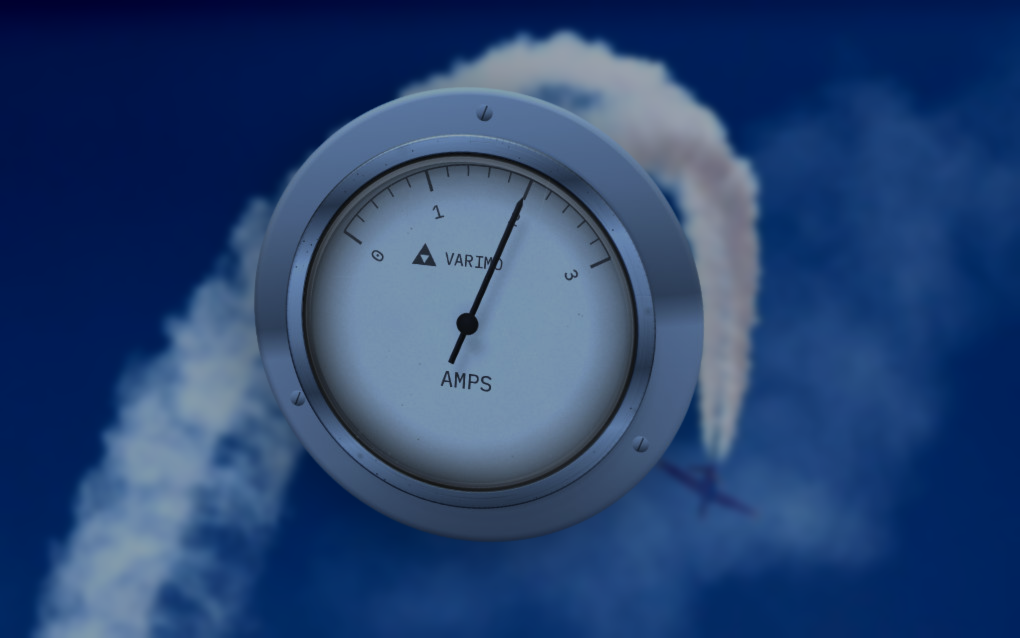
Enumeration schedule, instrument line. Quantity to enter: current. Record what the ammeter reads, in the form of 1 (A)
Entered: 2 (A)
